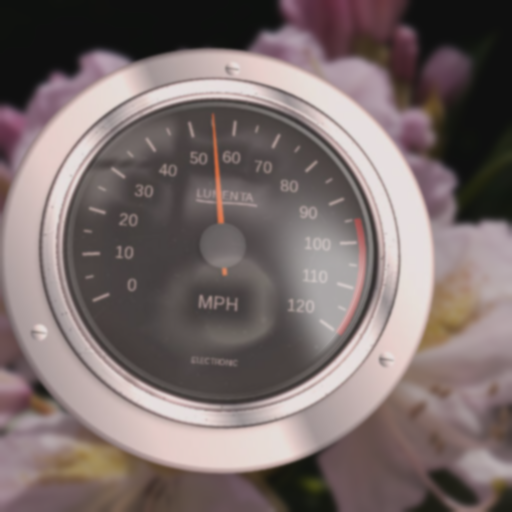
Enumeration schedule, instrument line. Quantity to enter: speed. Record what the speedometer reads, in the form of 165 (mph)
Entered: 55 (mph)
